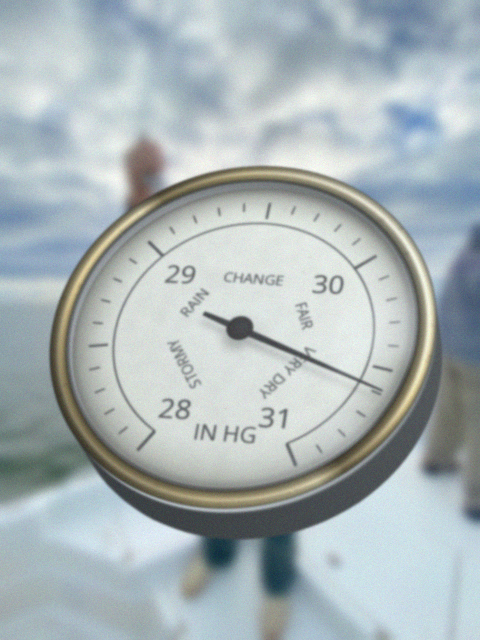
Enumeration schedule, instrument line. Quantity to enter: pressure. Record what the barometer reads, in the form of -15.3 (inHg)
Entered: 30.6 (inHg)
